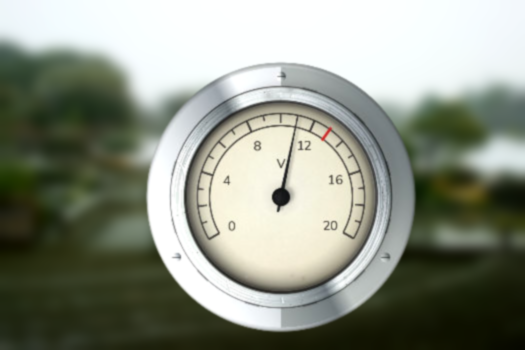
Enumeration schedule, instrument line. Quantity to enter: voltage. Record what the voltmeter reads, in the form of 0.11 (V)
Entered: 11 (V)
